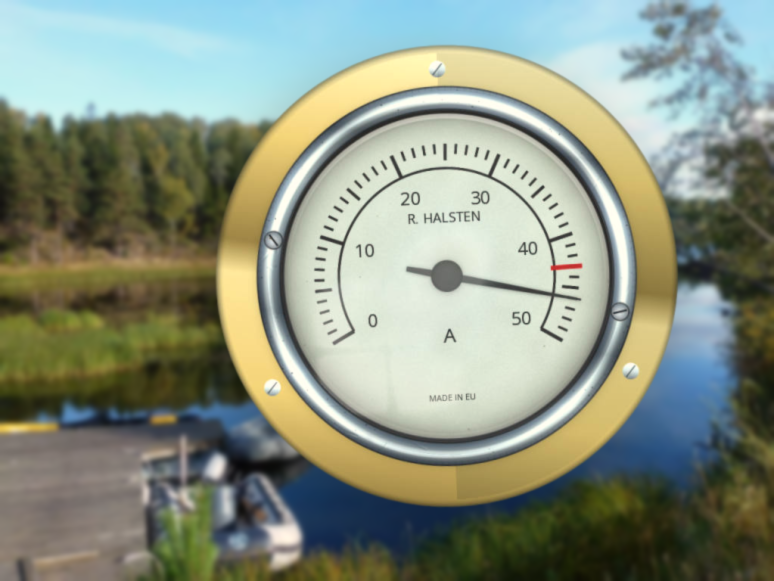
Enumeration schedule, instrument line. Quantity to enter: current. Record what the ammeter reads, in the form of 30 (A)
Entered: 46 (A)
